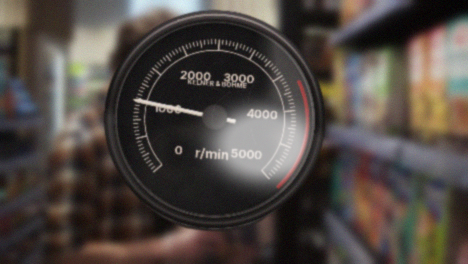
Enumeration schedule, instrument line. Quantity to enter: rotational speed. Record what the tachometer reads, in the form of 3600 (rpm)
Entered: 1000 (rpm)
